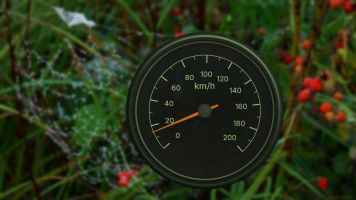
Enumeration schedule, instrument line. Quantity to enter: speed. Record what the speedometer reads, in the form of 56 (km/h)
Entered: 15 (km/h)
